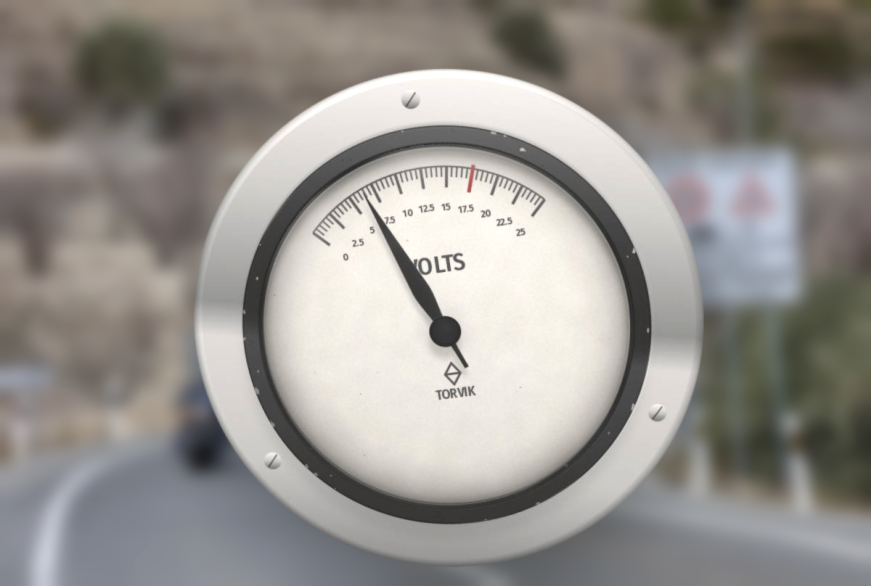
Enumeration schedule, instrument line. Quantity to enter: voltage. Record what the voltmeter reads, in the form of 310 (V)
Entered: 6.5 (V)
